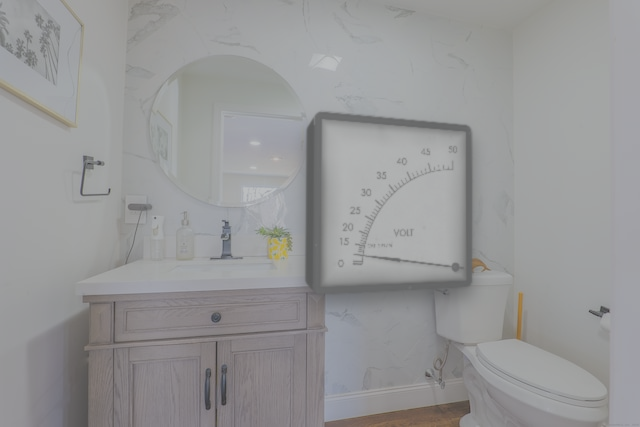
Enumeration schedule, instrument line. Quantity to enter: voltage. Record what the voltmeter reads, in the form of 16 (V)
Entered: 10 (V)
